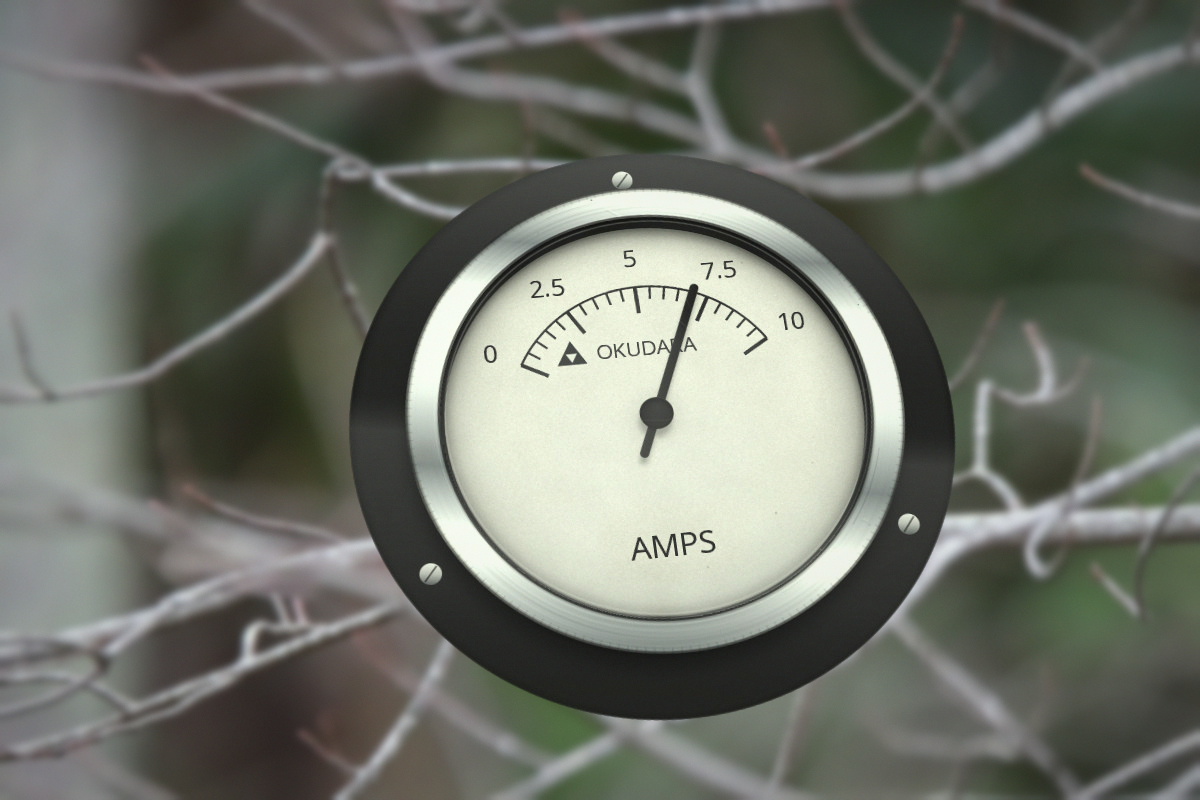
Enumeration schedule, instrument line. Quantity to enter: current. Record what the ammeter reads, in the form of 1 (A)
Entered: 7 (A)
